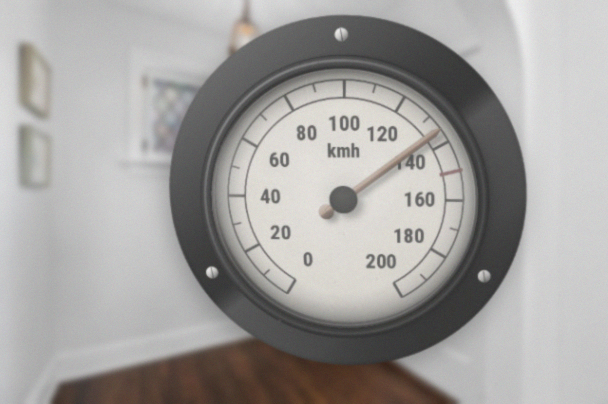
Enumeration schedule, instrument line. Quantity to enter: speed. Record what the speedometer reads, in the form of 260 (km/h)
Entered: 135 (km/h)
